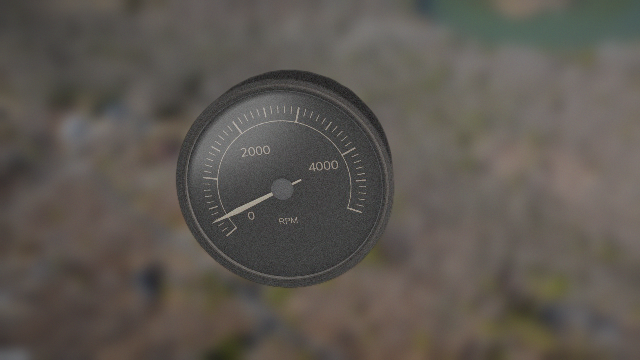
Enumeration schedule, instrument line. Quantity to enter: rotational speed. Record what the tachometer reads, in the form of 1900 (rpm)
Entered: 300 (rpm)
